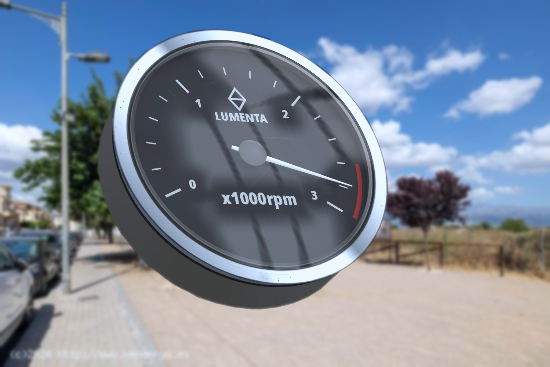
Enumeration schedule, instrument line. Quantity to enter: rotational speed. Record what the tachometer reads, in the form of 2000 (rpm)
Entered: 2800 (rpm)
